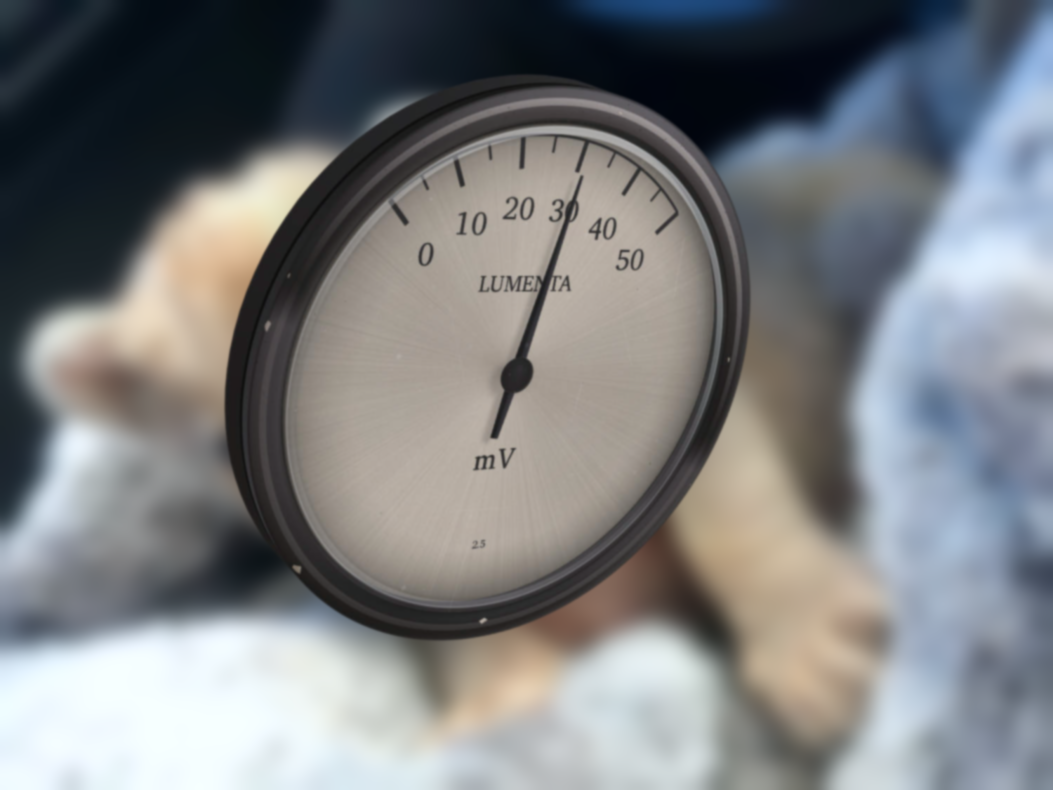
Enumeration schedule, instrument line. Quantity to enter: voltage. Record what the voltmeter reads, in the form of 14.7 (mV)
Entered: 30 (mV)
